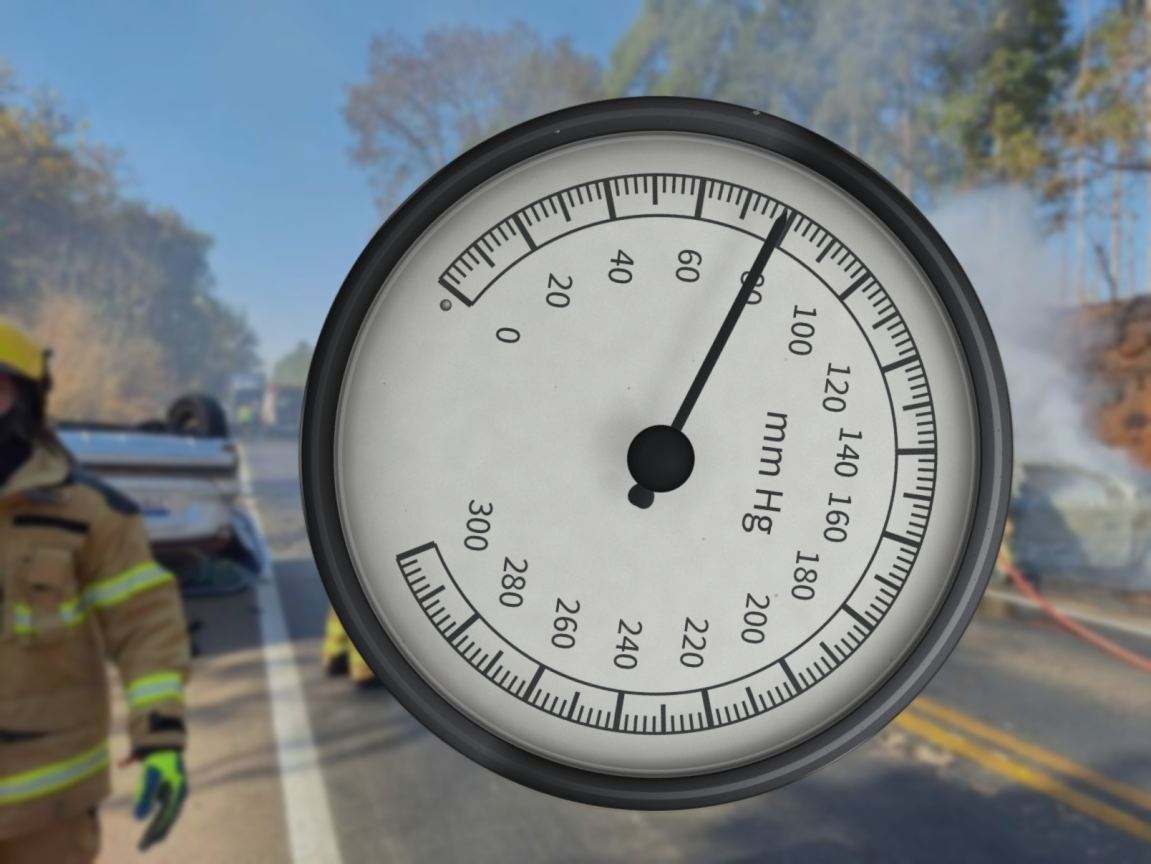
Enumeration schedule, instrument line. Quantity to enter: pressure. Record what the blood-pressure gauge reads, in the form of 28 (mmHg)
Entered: 78 (mmHg)
